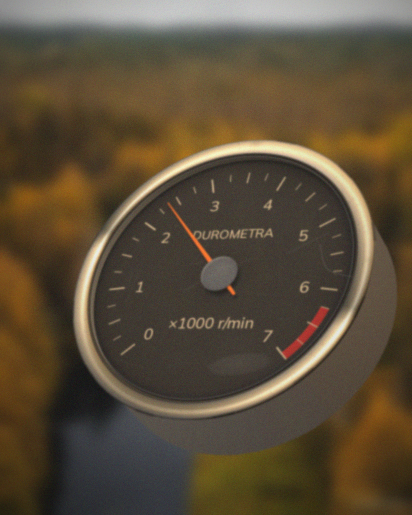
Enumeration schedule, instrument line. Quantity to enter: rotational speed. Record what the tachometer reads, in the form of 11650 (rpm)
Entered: 2375 (rpm)
